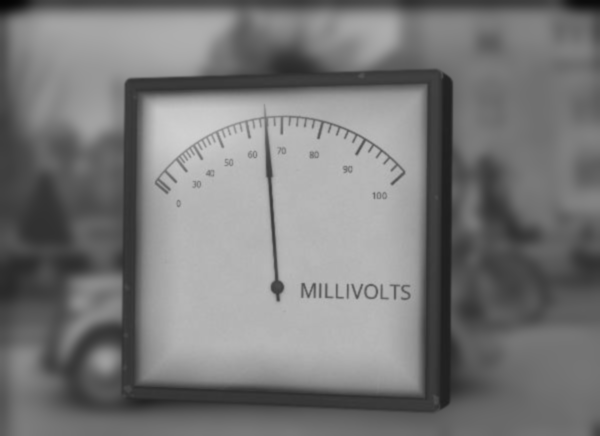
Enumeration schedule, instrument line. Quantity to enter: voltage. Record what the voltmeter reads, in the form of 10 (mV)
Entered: 66 (mV)
